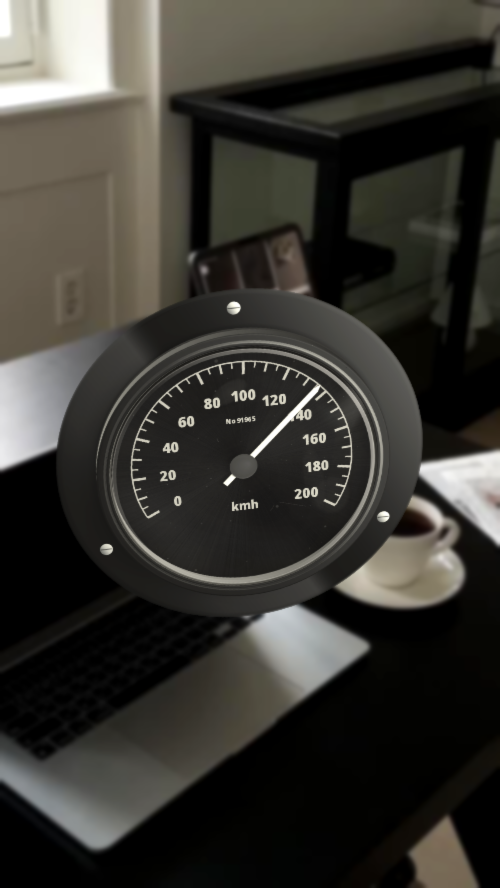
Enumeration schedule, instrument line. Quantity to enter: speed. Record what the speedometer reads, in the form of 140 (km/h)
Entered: 135 (km/h)
